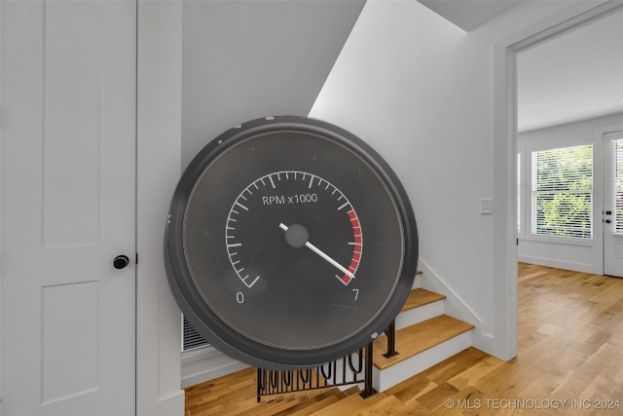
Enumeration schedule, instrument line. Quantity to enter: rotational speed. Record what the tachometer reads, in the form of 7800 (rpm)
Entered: 6800 (rpm)
